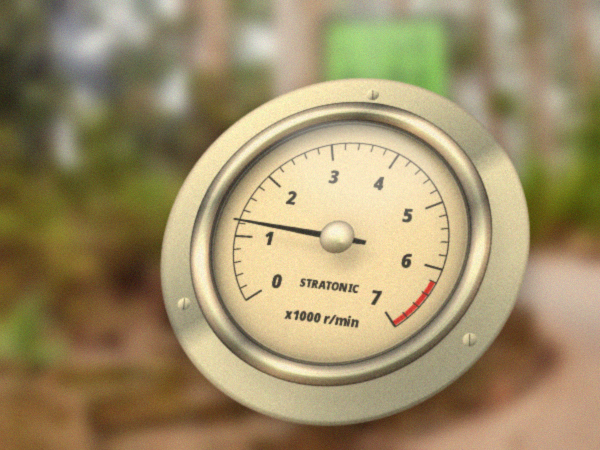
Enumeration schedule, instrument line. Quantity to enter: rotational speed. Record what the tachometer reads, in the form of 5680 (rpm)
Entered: 1200 (rpm)
